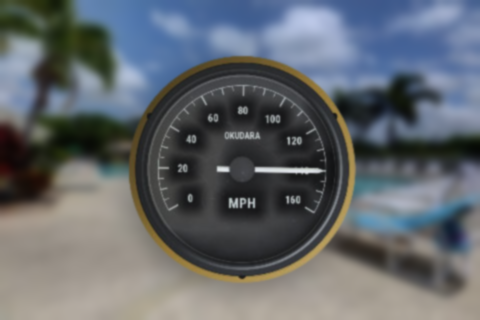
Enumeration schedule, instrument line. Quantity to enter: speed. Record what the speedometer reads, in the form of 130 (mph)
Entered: 140 (mph)
